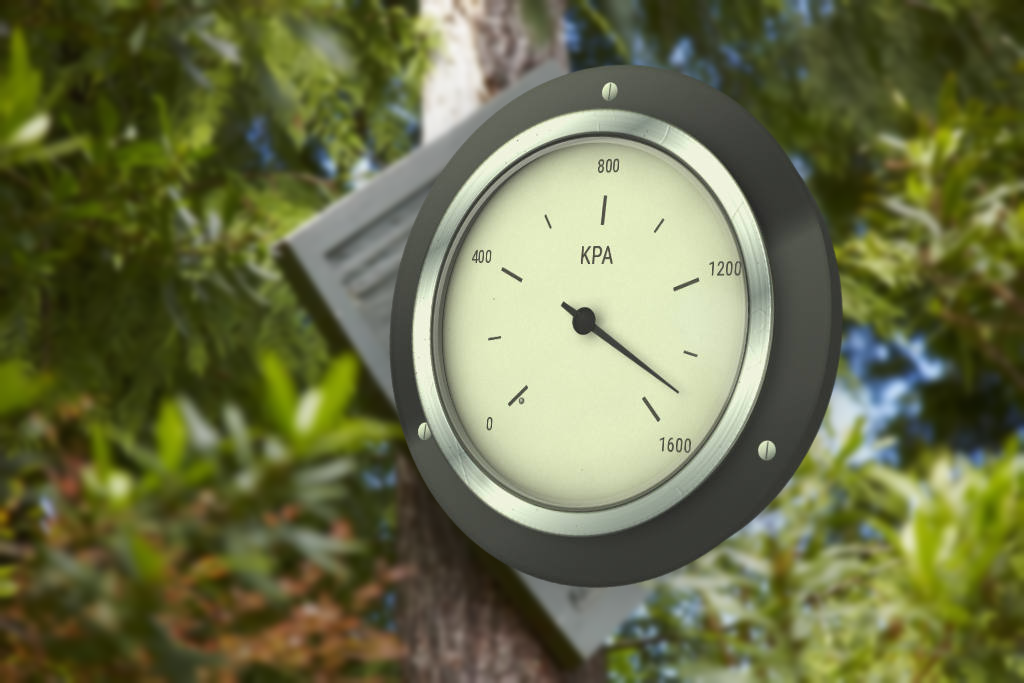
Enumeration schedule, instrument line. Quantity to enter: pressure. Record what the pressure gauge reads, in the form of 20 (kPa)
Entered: 1500 (kPa)
